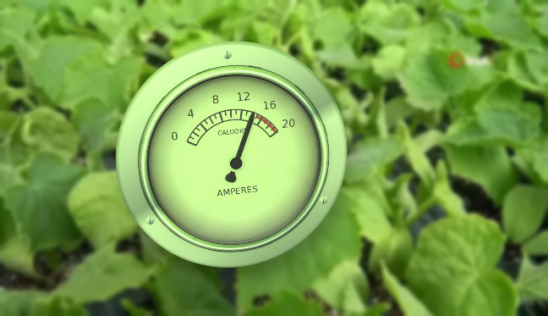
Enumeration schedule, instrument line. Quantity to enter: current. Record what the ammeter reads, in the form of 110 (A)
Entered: 14 (A)
